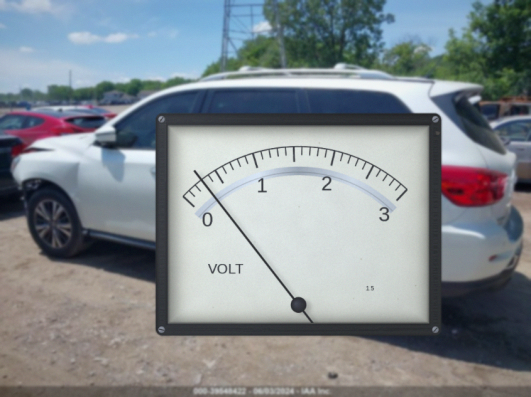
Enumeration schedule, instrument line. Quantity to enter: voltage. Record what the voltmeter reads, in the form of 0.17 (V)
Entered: 0.3 (V)
